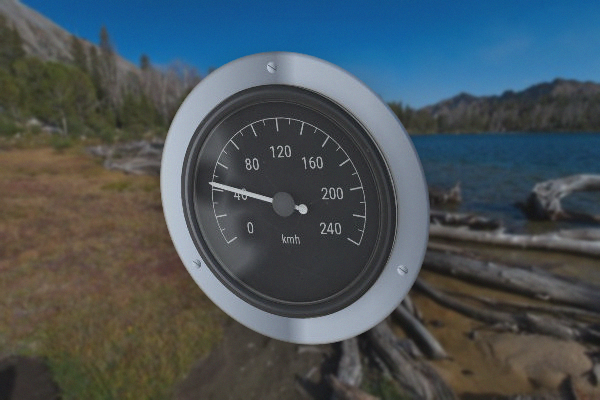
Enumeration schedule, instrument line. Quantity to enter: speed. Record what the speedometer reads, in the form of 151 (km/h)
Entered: 45 (km/h)
